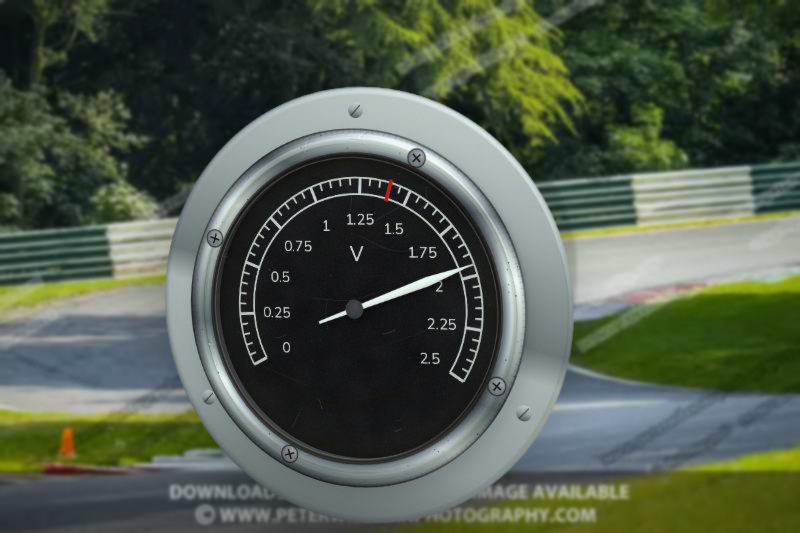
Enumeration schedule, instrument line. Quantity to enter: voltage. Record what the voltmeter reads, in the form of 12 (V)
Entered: 1.95 (V)
